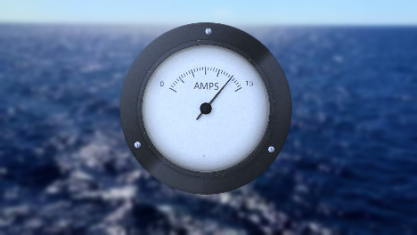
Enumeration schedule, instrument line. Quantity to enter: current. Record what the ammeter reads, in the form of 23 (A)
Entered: 12.5 (A)
